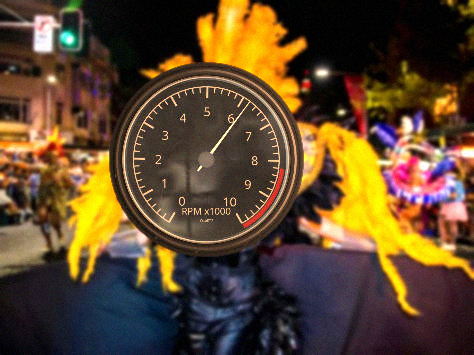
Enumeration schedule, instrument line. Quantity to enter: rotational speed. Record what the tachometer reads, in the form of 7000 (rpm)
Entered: 6200 (rpm)
